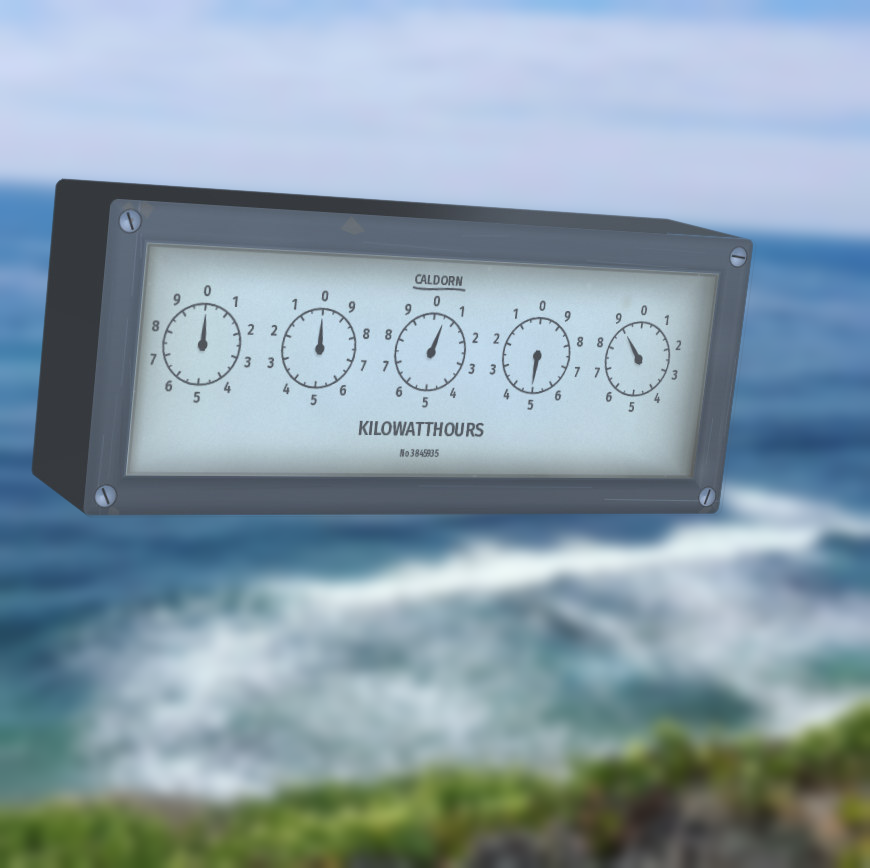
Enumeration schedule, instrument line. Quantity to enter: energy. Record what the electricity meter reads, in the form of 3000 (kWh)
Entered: 49 (kWh)
